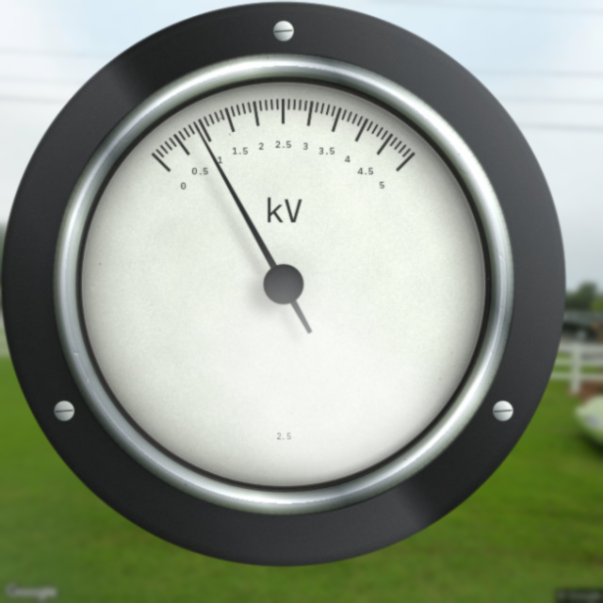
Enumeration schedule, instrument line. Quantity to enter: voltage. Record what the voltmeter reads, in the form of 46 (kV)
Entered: 0.9 (kV)
